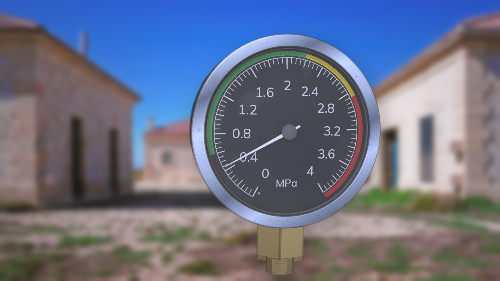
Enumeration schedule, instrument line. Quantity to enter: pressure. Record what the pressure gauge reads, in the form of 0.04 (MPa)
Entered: 0.45 (MPa)
